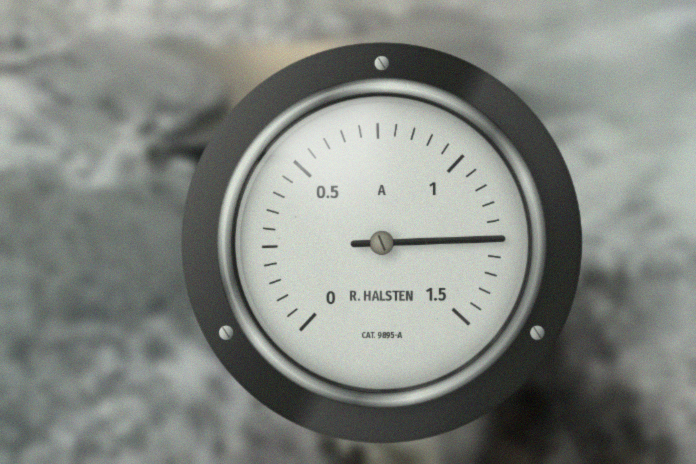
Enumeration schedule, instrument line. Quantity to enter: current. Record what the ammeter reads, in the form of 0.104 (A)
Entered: 1.25 (A)
